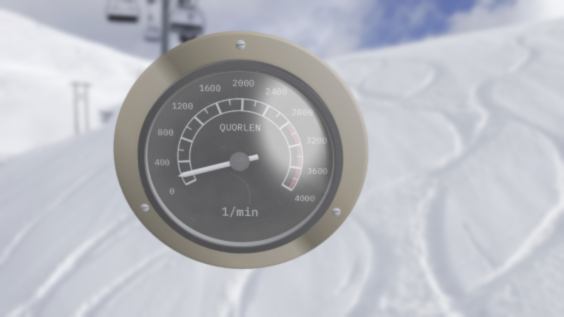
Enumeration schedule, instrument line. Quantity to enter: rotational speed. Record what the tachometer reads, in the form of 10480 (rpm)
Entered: 200 (rpm)
